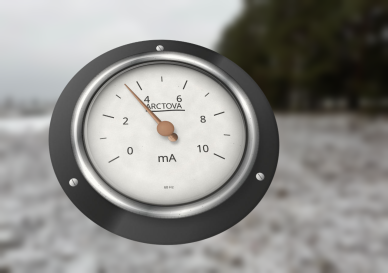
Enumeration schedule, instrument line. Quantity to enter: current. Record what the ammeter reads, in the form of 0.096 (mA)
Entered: 3.5 (mA)
